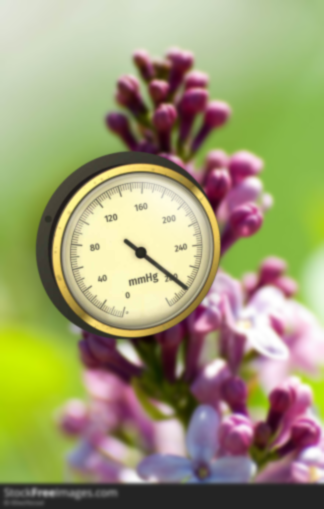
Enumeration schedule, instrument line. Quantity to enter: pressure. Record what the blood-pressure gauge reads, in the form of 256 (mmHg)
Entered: 280 (mmHg)
